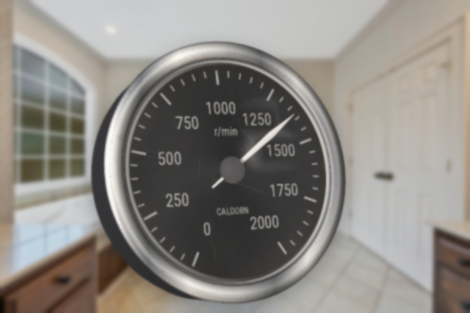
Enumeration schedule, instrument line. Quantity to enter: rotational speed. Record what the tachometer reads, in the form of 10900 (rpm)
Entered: 1375 (rpm)
